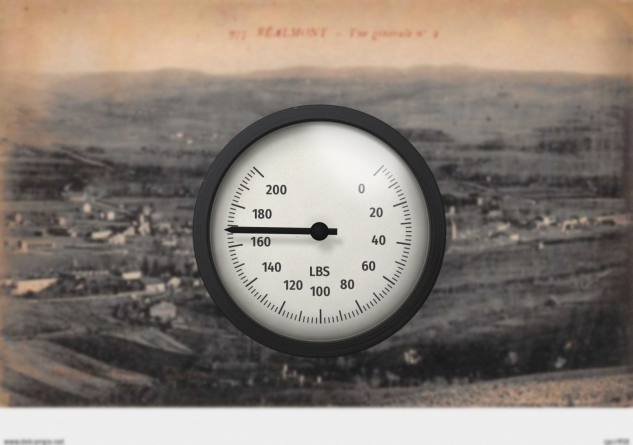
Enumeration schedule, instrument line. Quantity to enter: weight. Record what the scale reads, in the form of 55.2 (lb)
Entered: 168 (lb)
